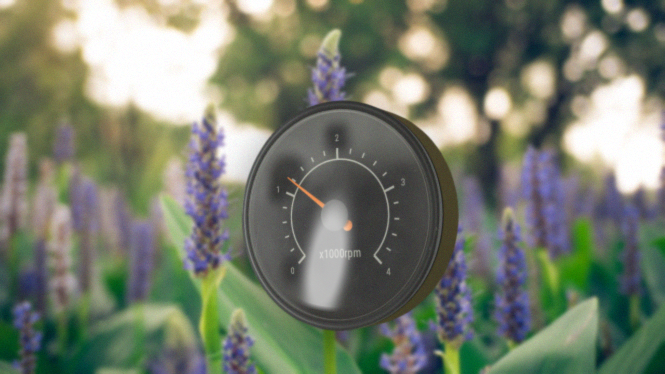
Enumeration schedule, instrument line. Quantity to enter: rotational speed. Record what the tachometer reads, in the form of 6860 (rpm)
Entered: 1200 (rpm)
